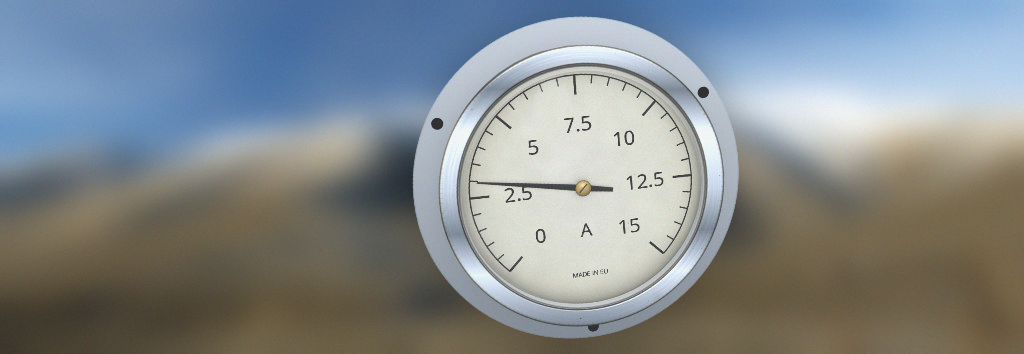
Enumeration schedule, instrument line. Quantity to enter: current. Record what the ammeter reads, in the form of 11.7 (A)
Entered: 3 (A)
